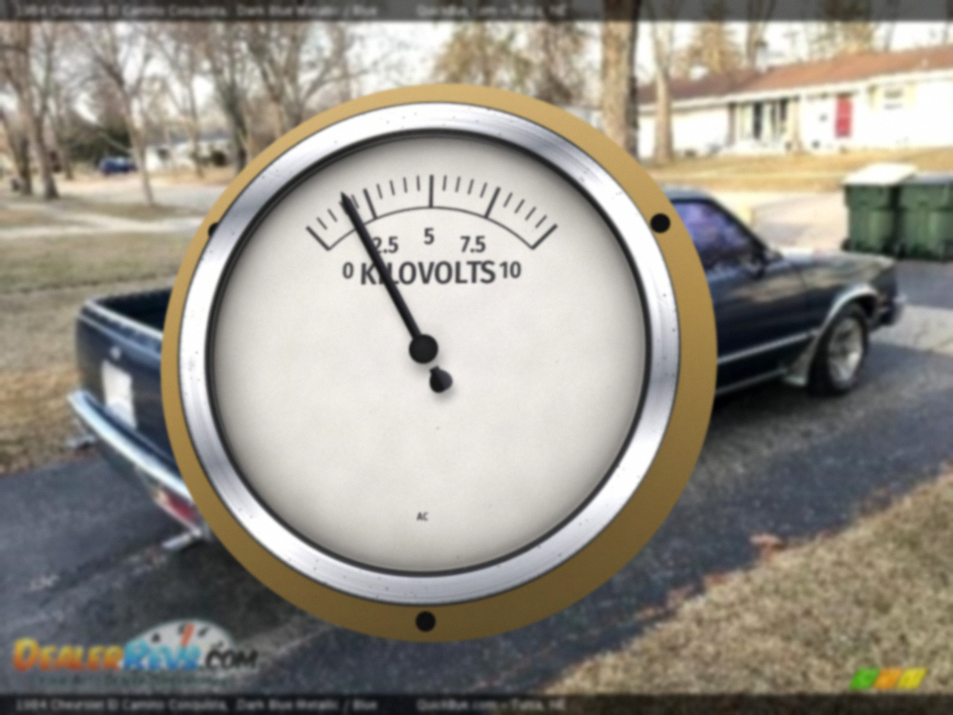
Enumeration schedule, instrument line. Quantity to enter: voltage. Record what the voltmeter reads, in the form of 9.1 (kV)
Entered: 1.75 (kV)
